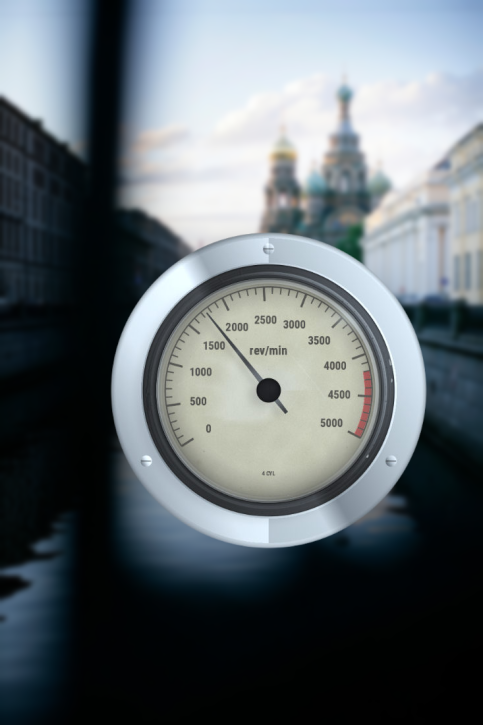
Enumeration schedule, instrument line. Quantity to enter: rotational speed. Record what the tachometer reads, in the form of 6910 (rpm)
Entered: 1750 (rpm)
